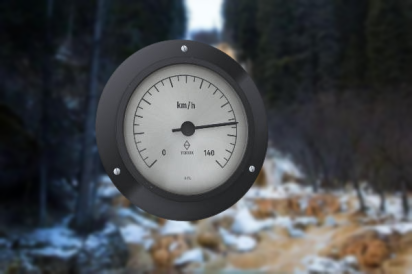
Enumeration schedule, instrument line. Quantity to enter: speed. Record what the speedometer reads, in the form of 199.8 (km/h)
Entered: 112.5 (km/h)
